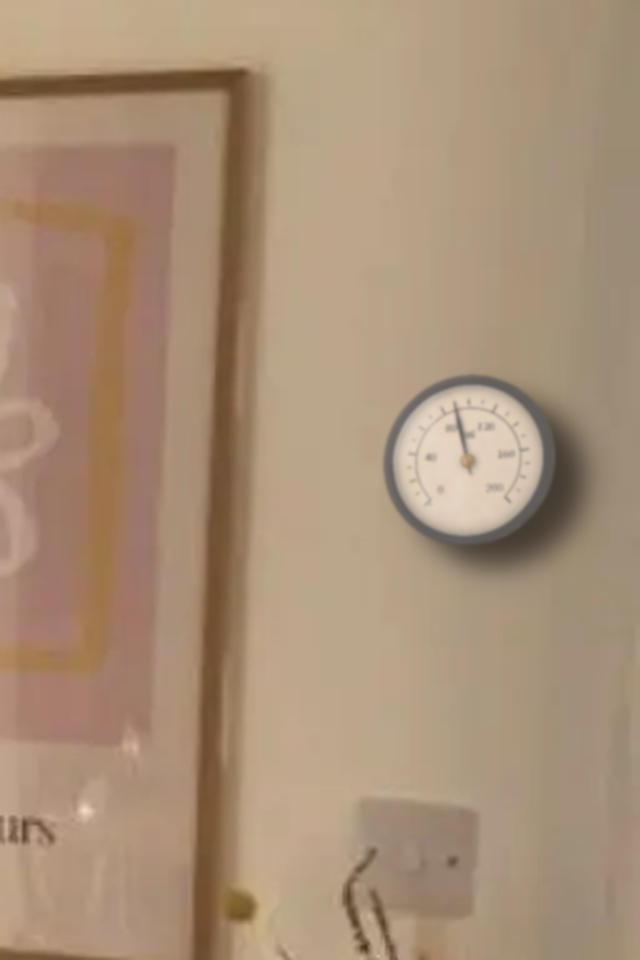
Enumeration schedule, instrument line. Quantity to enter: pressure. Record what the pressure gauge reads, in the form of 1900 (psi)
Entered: 90 (psi)
